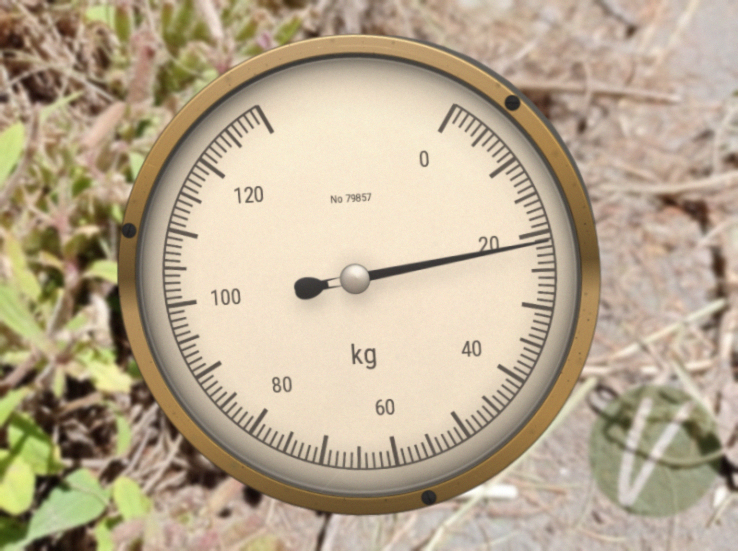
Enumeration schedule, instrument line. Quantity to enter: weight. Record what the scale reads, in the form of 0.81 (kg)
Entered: 21 (kg)
